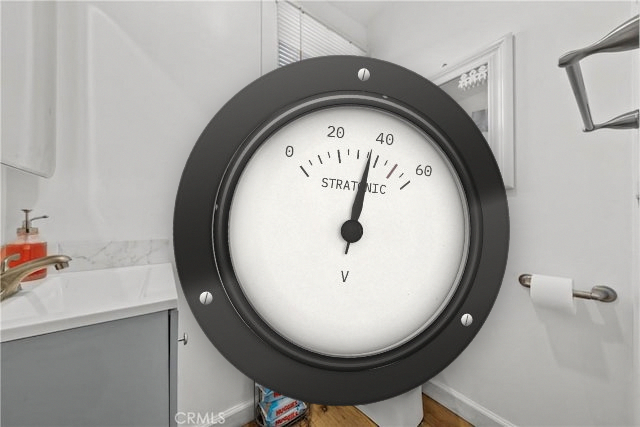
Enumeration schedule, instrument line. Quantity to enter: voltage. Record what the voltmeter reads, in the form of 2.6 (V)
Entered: 35 (V)
